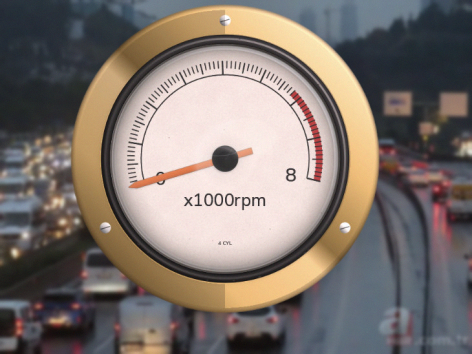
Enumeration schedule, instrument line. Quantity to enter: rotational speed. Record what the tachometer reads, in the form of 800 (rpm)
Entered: 0 (rpm)
